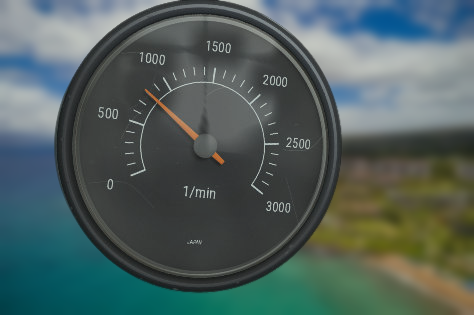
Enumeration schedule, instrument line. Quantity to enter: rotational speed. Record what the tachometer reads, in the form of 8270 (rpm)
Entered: 800 (rpm)
